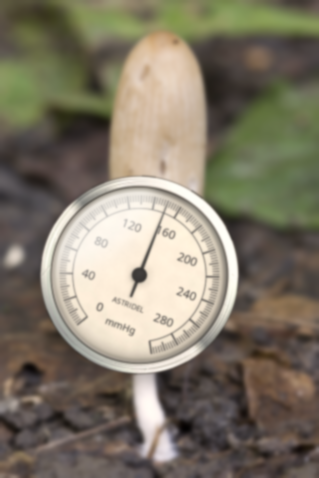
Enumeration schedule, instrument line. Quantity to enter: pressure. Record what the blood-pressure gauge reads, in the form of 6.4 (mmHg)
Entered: 150 (mmHg)
